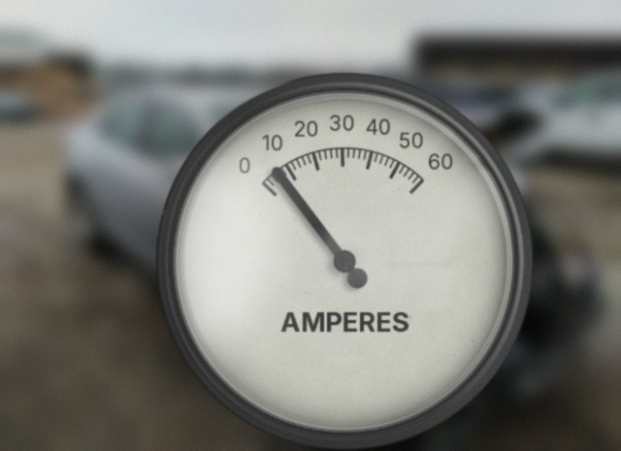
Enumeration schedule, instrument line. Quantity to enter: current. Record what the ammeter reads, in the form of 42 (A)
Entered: 6 (A)
